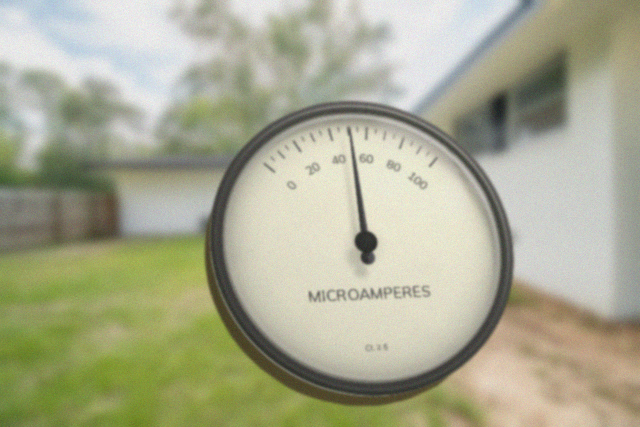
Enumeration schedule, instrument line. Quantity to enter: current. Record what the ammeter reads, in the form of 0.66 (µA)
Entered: 50 (µA)
